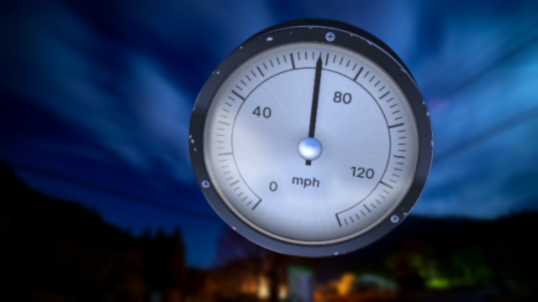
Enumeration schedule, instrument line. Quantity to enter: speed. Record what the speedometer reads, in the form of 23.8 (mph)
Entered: 68 (mph)
